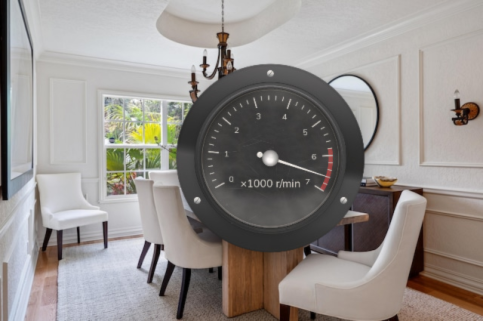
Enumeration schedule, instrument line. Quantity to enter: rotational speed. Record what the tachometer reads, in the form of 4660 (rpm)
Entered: 6600 (rpm)
